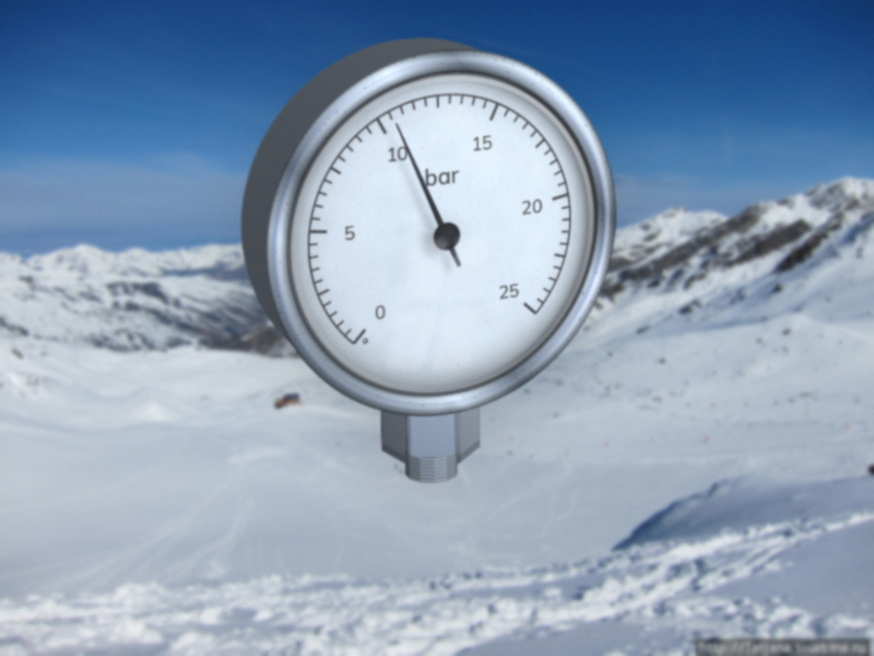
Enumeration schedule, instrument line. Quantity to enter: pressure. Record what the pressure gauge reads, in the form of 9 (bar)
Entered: 10.5 (bar)
